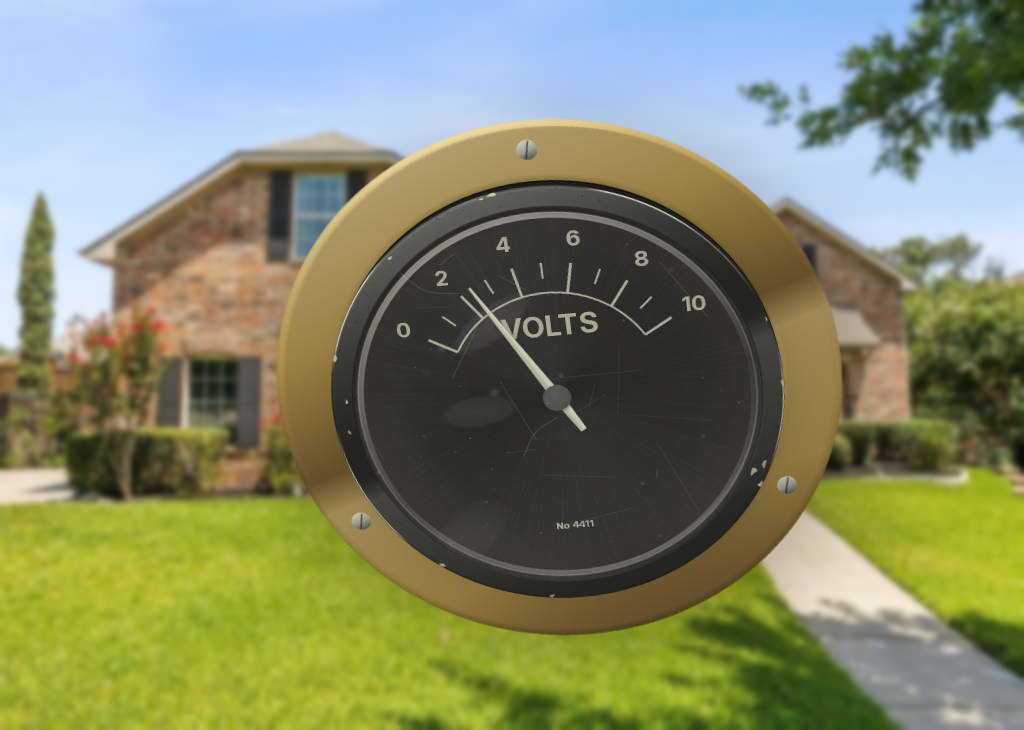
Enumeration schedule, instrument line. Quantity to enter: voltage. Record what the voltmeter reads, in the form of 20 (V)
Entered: 2.5 (V)
